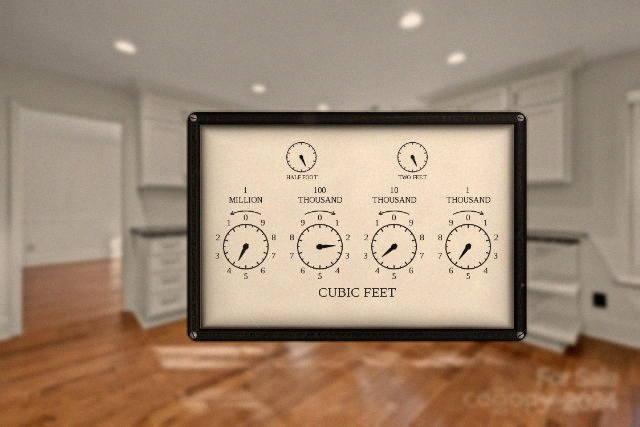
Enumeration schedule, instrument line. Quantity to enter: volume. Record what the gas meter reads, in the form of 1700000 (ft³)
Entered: 423600 (ft³)
